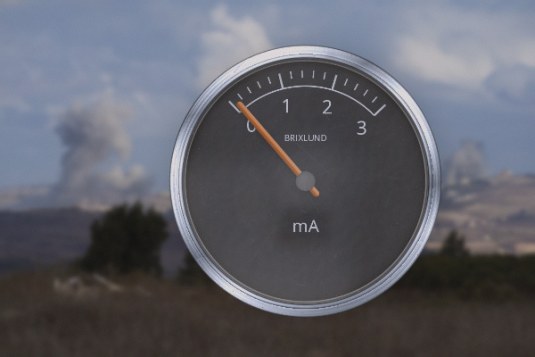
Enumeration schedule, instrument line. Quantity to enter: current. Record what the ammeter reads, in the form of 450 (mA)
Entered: 0.1 (mA)
